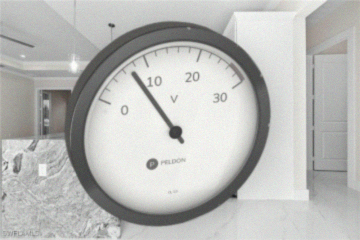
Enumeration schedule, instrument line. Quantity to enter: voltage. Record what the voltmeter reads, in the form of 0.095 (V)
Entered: 7 (V)
